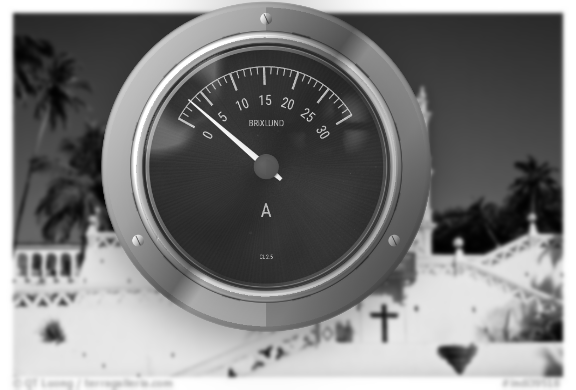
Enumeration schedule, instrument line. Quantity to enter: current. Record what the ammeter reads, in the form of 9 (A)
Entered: 3 (A)
